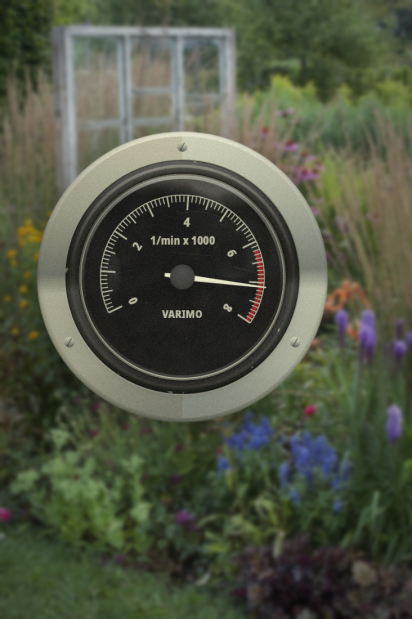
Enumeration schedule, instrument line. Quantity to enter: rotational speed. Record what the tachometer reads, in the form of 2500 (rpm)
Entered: 7100 (rpm)
